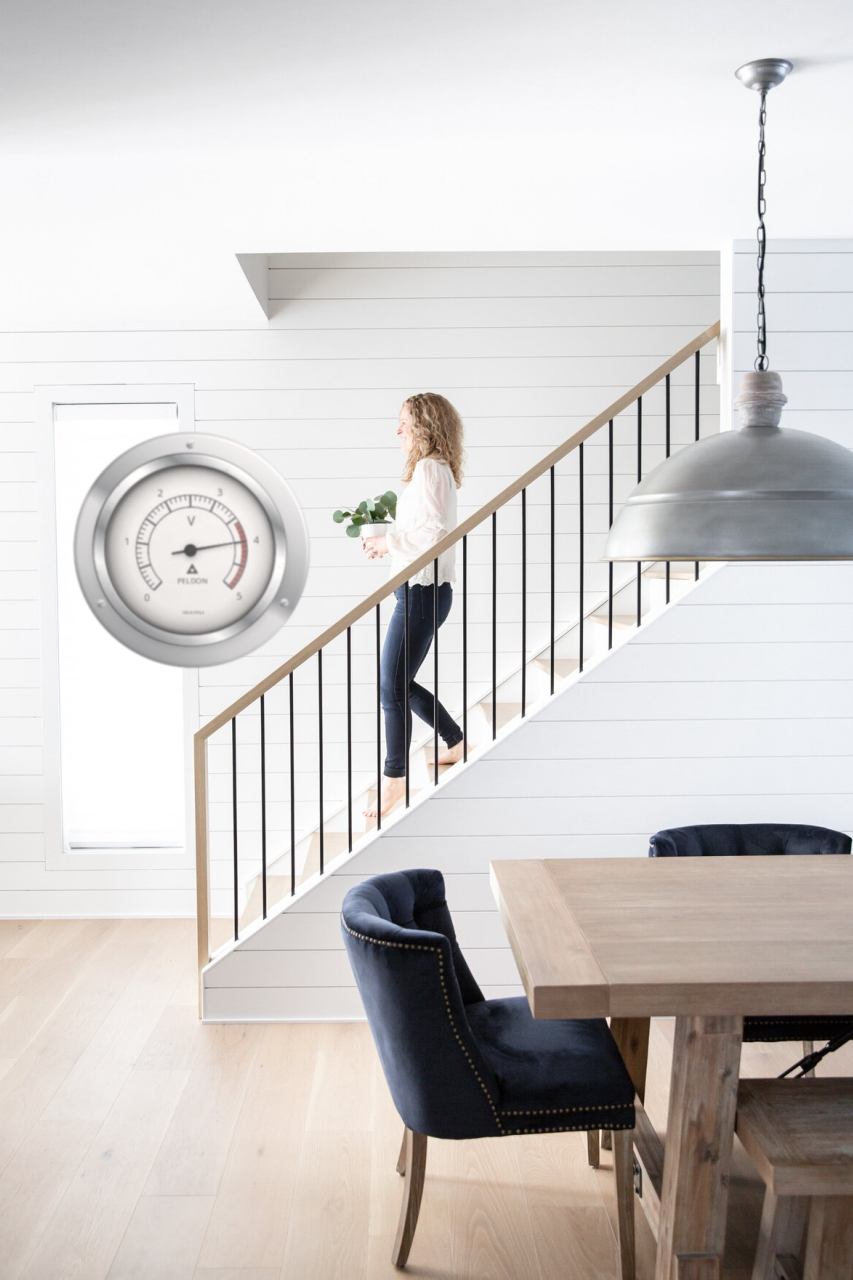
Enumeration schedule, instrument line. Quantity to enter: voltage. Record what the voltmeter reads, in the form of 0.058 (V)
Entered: 4 (V)
